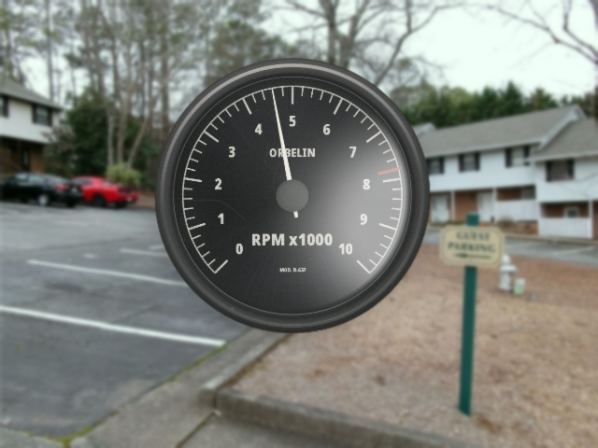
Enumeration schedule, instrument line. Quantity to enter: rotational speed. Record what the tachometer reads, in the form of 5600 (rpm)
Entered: 4600 (rpm)
